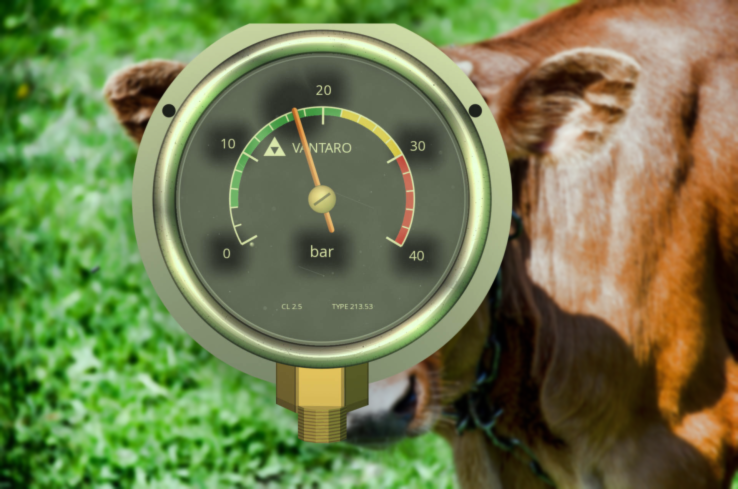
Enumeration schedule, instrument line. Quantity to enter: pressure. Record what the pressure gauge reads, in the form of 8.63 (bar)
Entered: 17 (bar)
